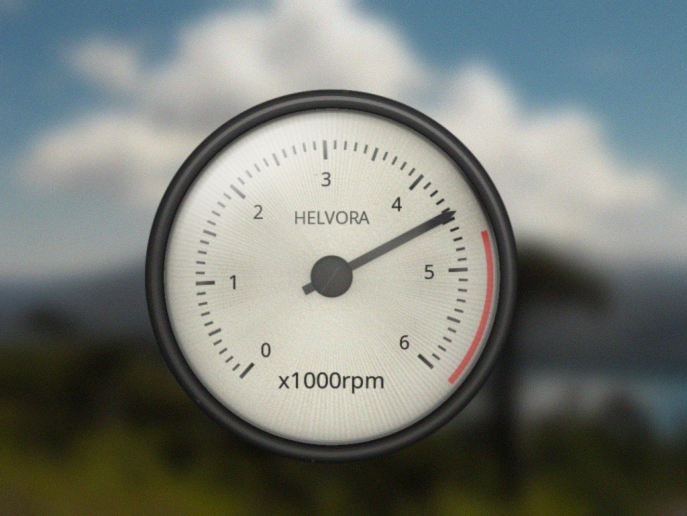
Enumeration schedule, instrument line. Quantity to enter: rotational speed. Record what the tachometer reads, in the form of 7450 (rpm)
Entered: 4450 (rpm)
